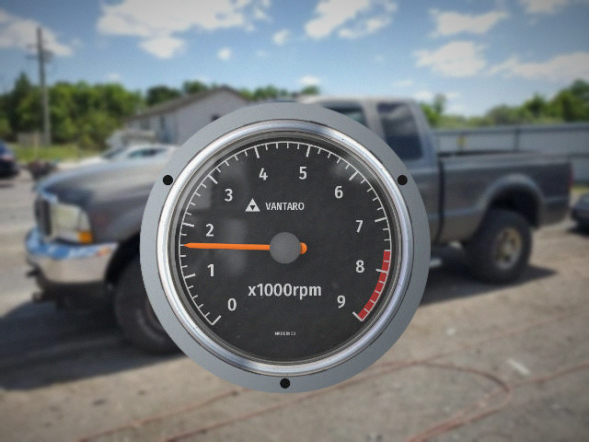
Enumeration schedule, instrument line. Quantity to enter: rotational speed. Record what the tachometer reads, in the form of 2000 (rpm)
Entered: 1600 (rpm)
